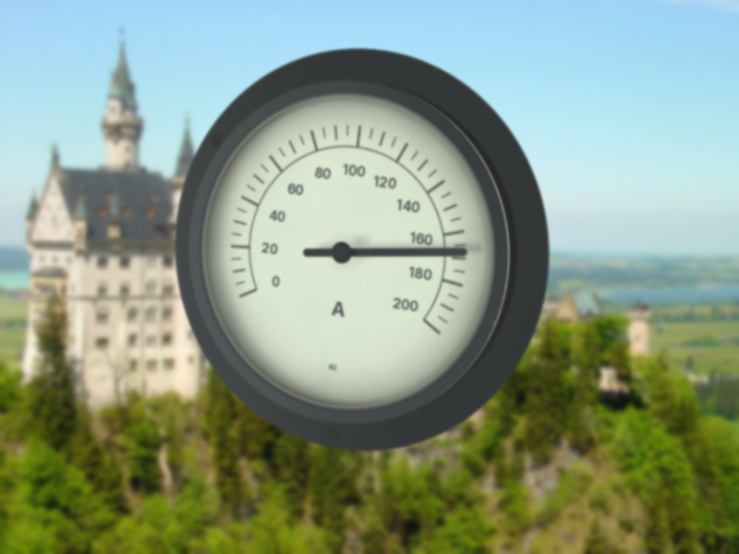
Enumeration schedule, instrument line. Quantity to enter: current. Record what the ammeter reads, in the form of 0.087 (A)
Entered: 167.5 (A)
